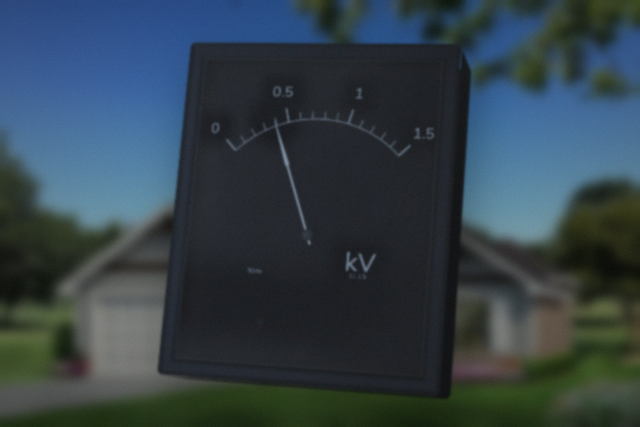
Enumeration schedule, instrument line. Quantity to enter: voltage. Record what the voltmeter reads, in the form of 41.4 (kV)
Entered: 0.4 (kV)
